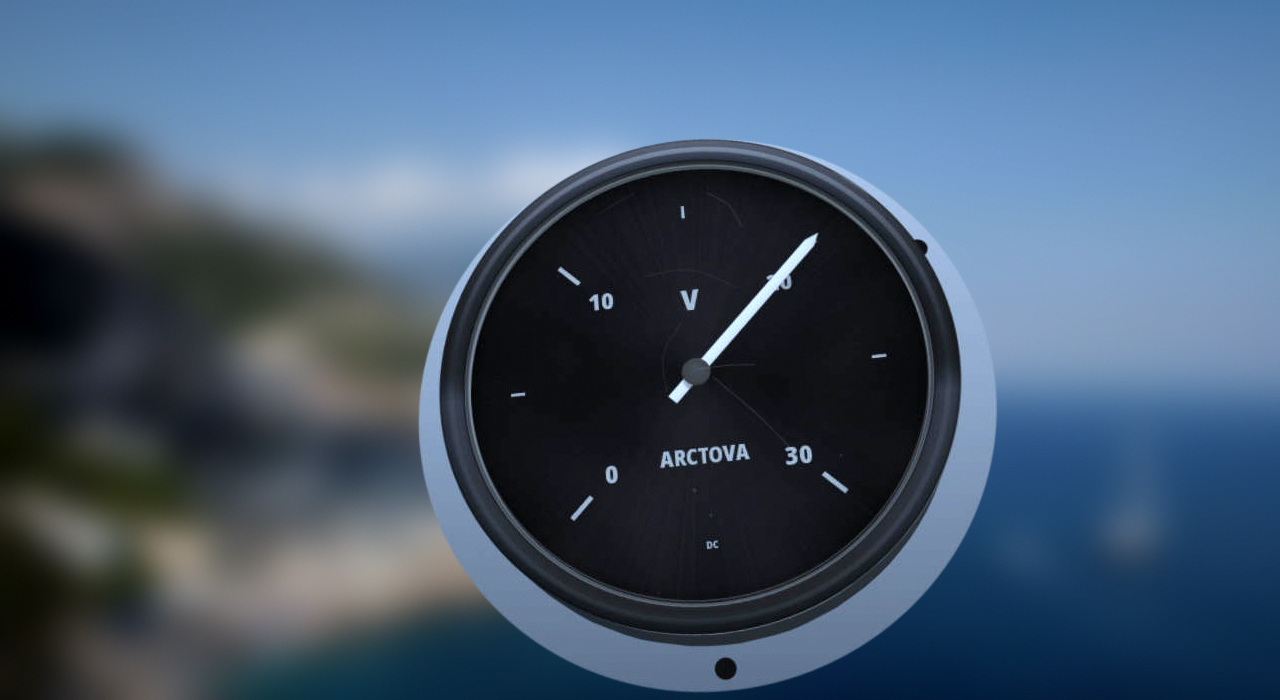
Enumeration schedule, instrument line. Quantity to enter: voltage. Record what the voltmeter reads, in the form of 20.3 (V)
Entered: 20 (V)
